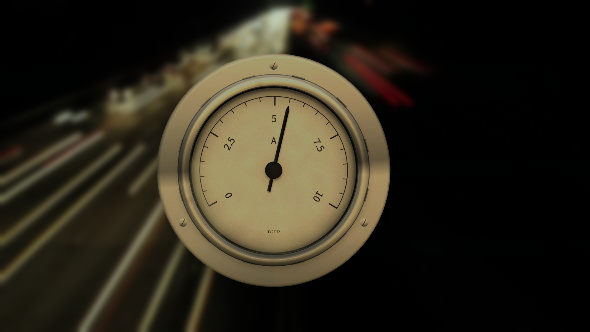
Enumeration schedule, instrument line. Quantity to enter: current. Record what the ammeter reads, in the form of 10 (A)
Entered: 5.5 (A)
